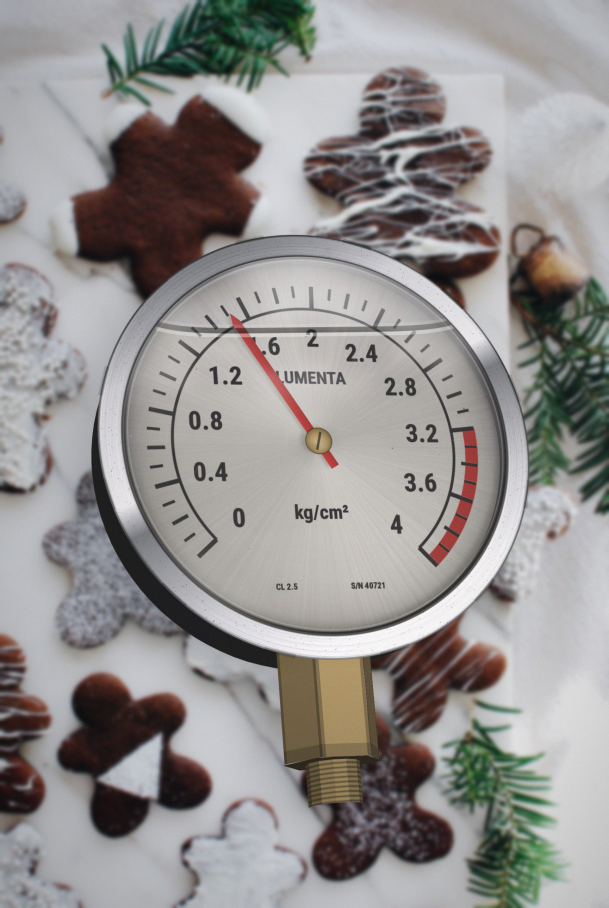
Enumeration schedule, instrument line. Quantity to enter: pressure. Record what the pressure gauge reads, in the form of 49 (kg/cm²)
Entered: 1.5 (kg/cm²)
